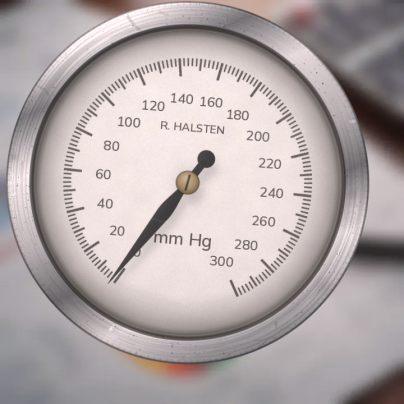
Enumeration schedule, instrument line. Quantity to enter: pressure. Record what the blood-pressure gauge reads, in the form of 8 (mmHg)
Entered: 2 (mmHg)
